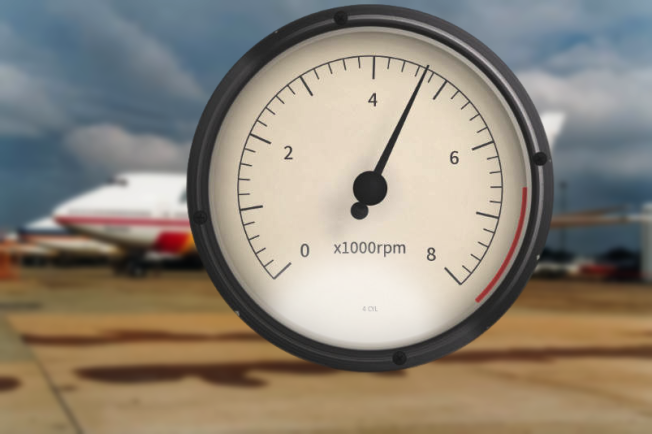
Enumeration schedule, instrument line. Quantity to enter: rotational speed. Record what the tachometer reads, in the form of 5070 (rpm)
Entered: 4700 (rpm)
